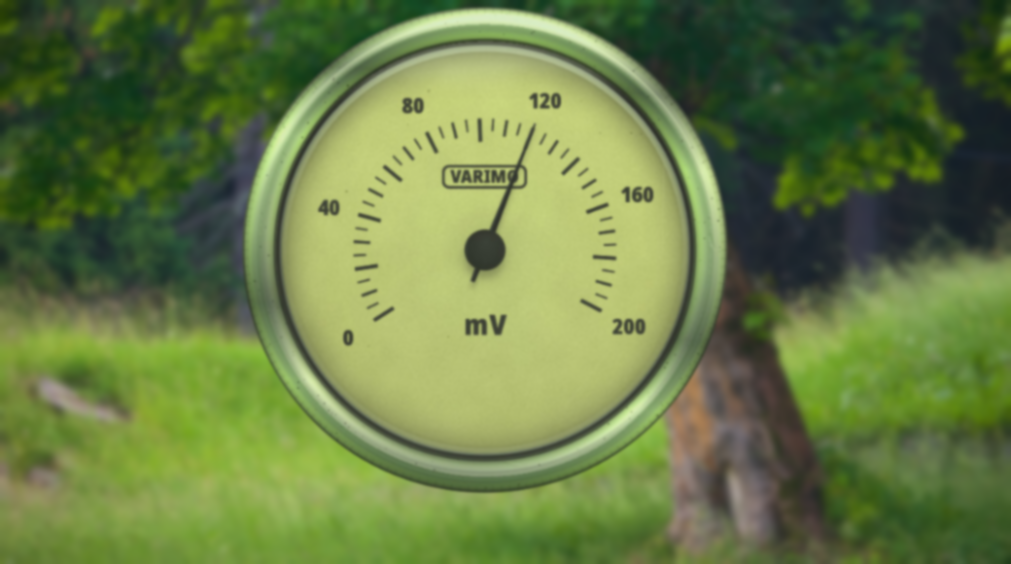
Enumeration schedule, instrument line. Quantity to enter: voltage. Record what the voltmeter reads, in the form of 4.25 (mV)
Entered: 120 (mV)
